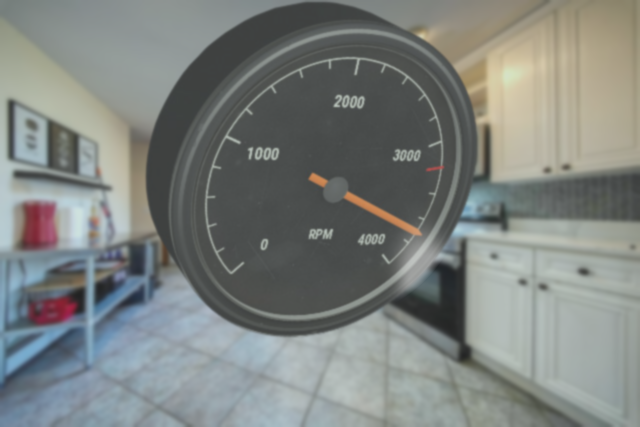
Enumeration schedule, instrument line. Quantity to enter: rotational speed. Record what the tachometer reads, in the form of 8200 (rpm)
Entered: 3700 (rpm)
